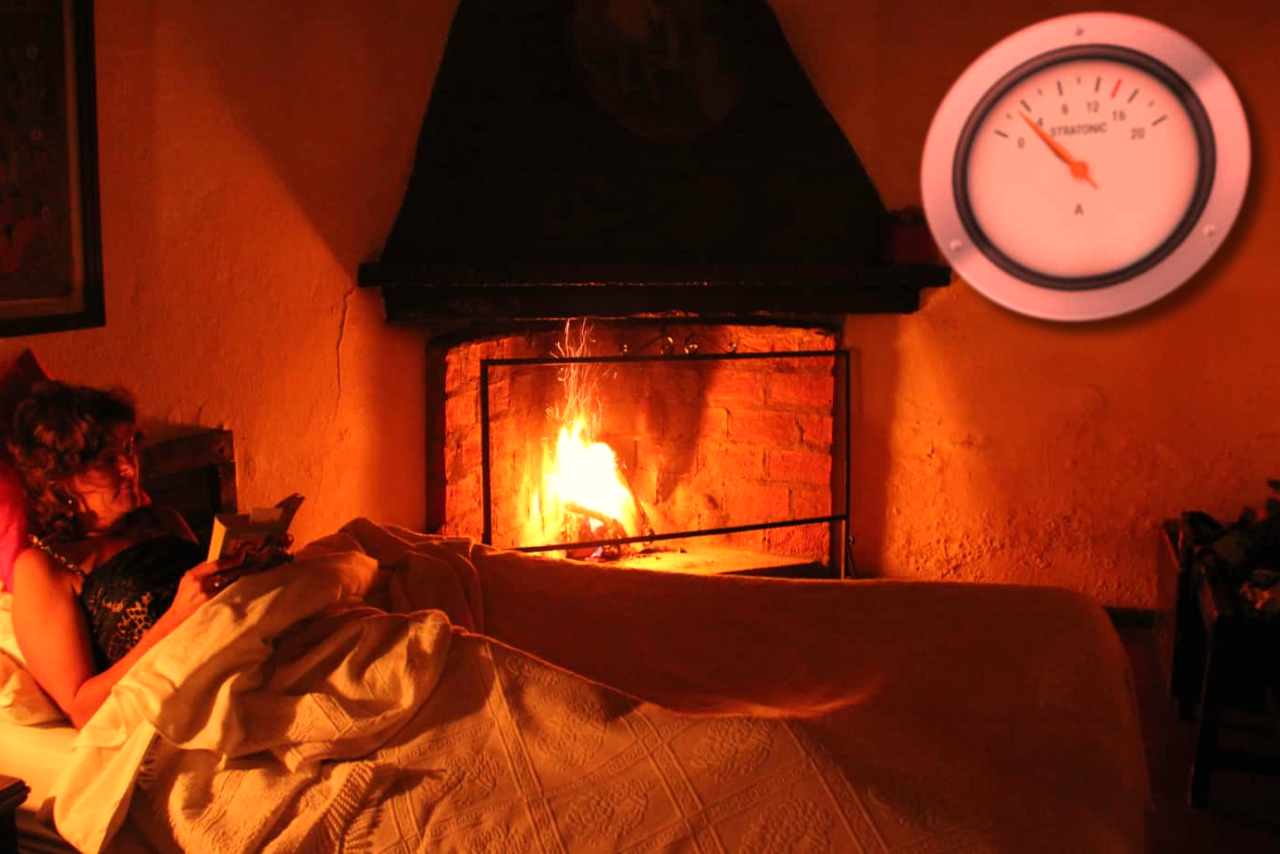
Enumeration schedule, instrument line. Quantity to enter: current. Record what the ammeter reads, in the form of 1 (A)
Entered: 3 (A)
